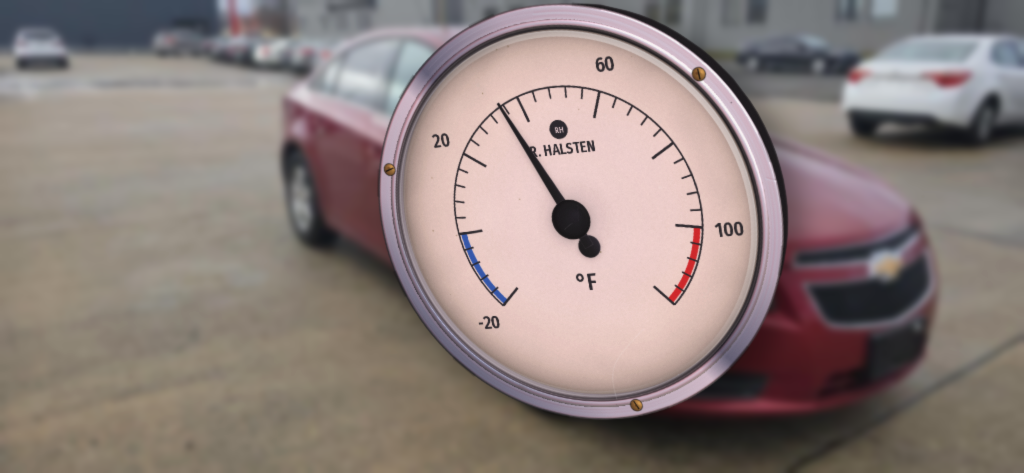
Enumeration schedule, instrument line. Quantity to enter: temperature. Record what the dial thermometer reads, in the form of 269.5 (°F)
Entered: 36 (°F)
